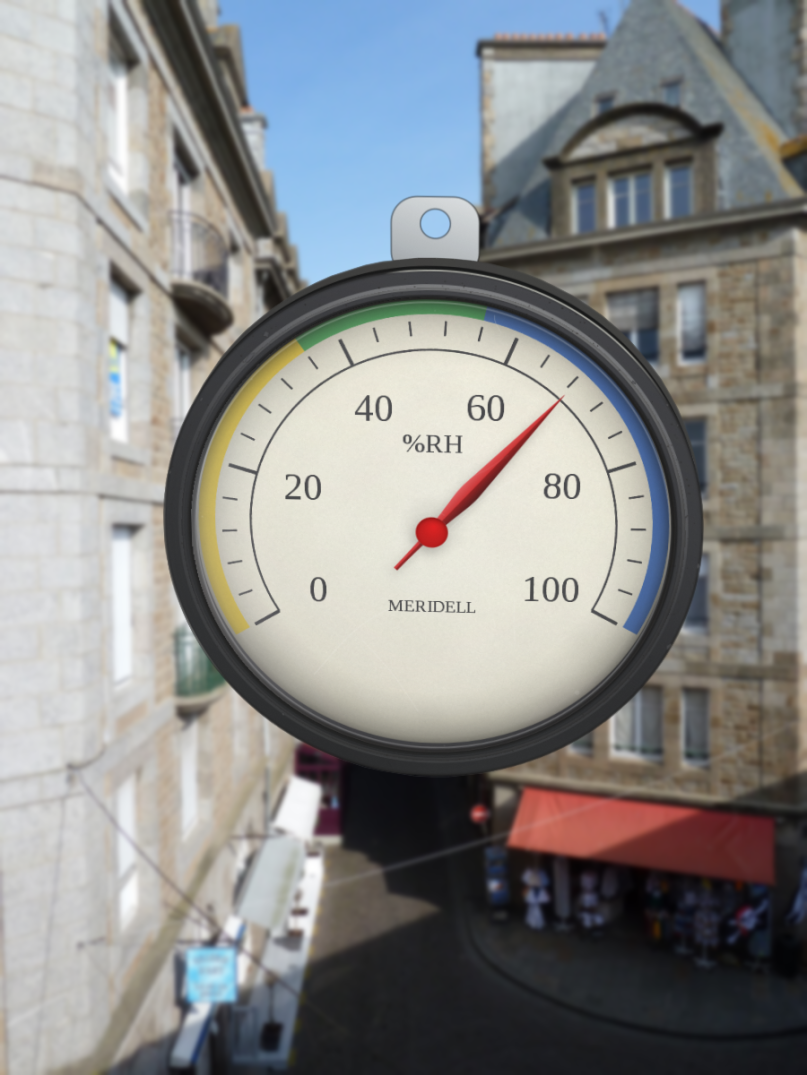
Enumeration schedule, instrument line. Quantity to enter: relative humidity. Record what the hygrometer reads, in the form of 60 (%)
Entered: 68 (%)
